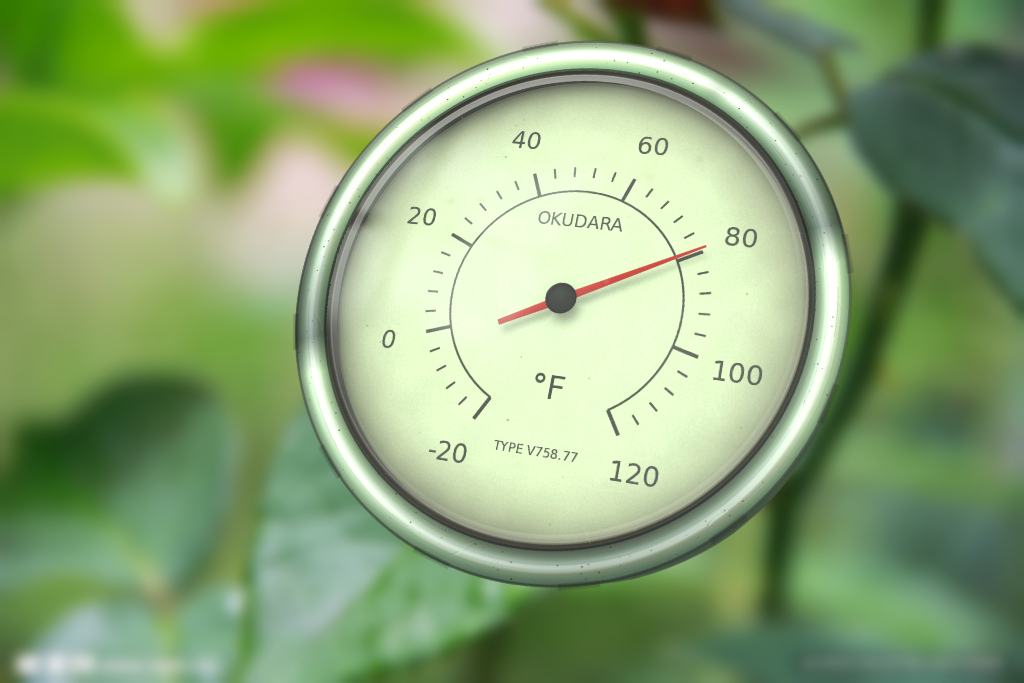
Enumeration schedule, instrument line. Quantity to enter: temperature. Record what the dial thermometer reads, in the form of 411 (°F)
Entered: 80 (°F)
